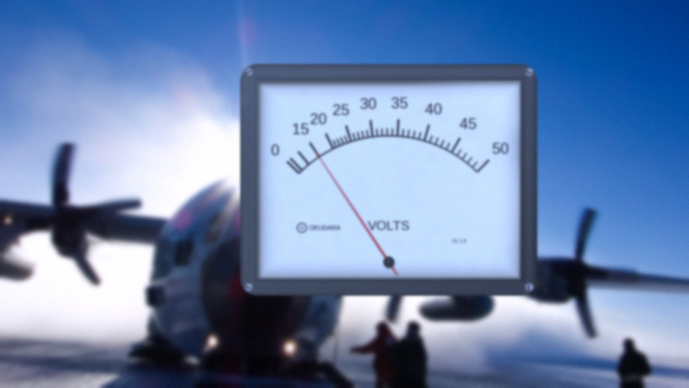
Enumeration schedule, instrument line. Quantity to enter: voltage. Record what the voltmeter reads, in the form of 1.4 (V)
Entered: 15 (V)
